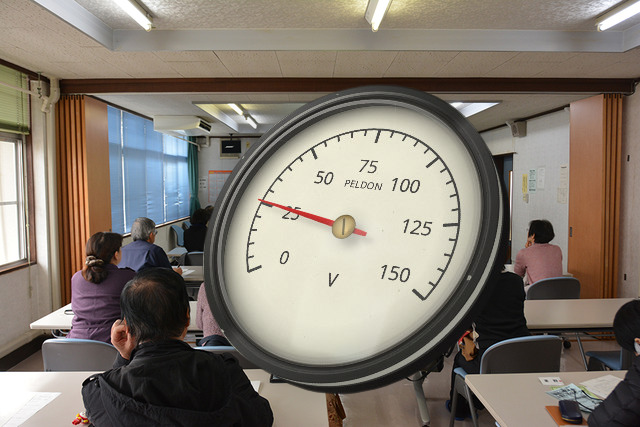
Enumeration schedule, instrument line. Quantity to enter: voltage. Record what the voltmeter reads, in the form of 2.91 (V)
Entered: 25 (V)
